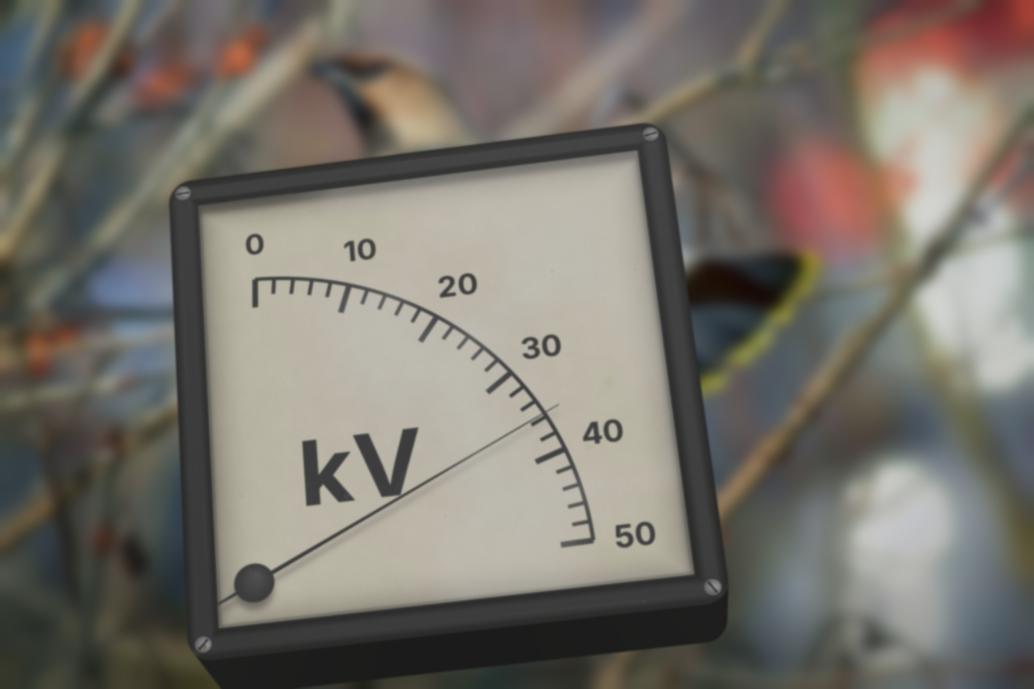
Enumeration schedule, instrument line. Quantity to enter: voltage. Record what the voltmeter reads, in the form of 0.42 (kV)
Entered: 36 (kV)
